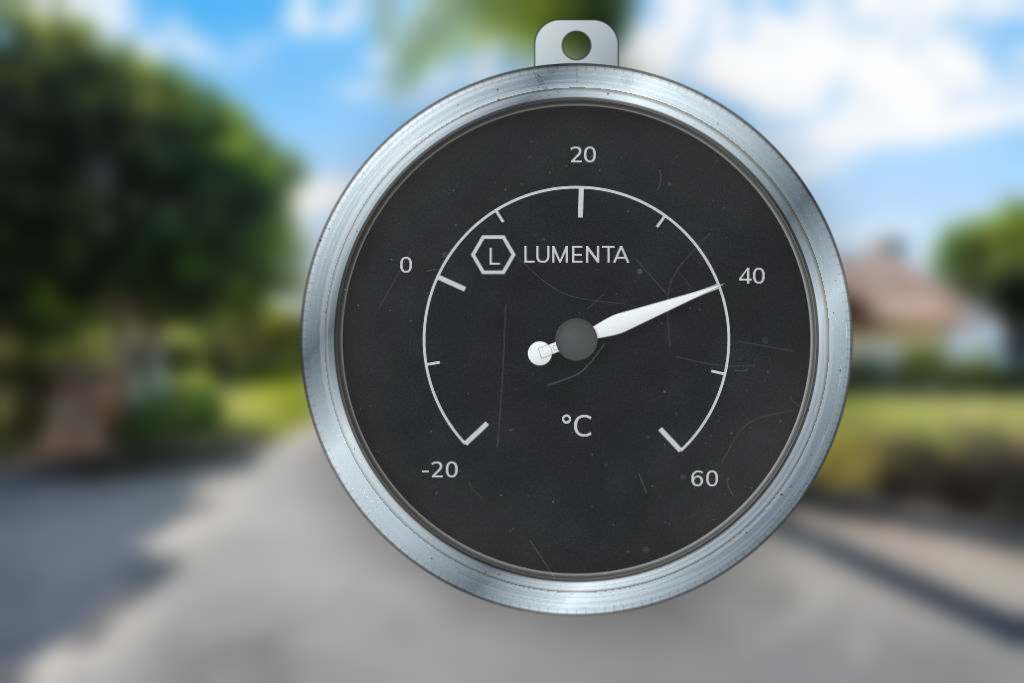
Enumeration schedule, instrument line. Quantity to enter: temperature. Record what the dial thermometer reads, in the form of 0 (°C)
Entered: 40 (°C)
